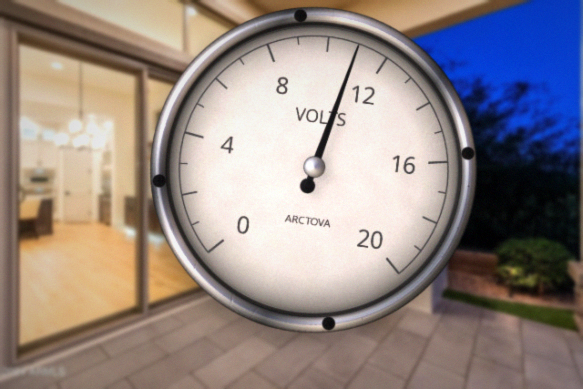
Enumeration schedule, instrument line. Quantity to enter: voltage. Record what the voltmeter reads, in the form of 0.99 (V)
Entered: 11 (V)
